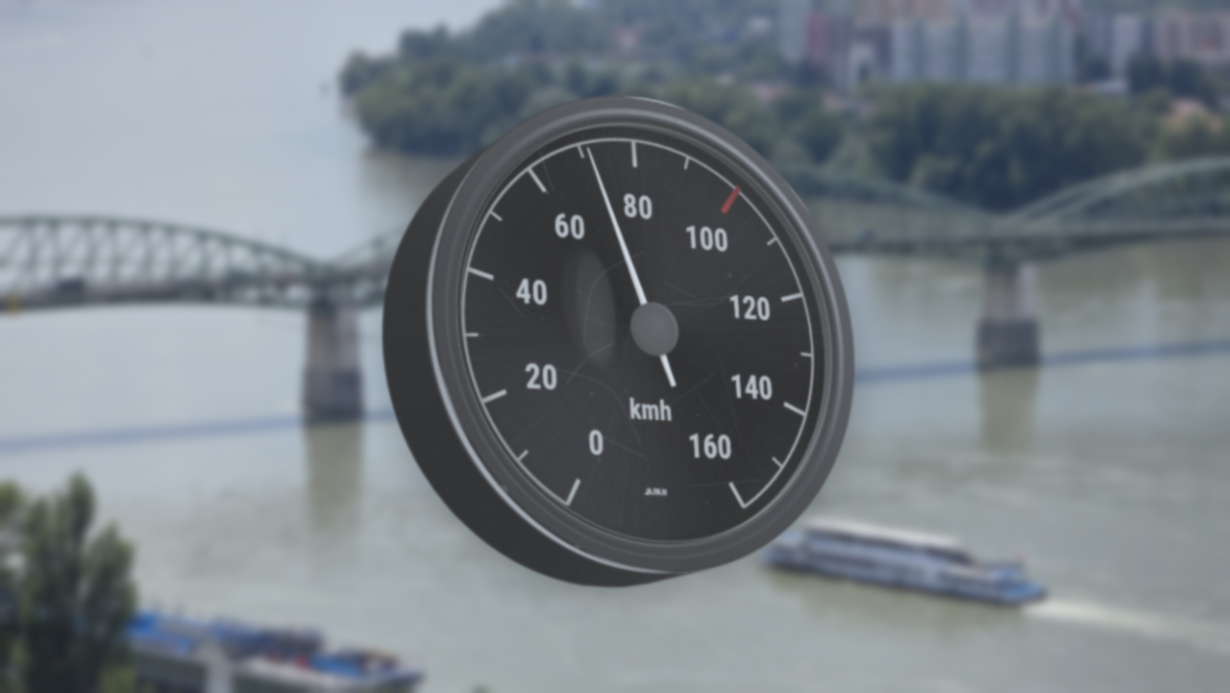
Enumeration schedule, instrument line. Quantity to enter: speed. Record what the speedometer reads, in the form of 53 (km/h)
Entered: 70 (km/h)
